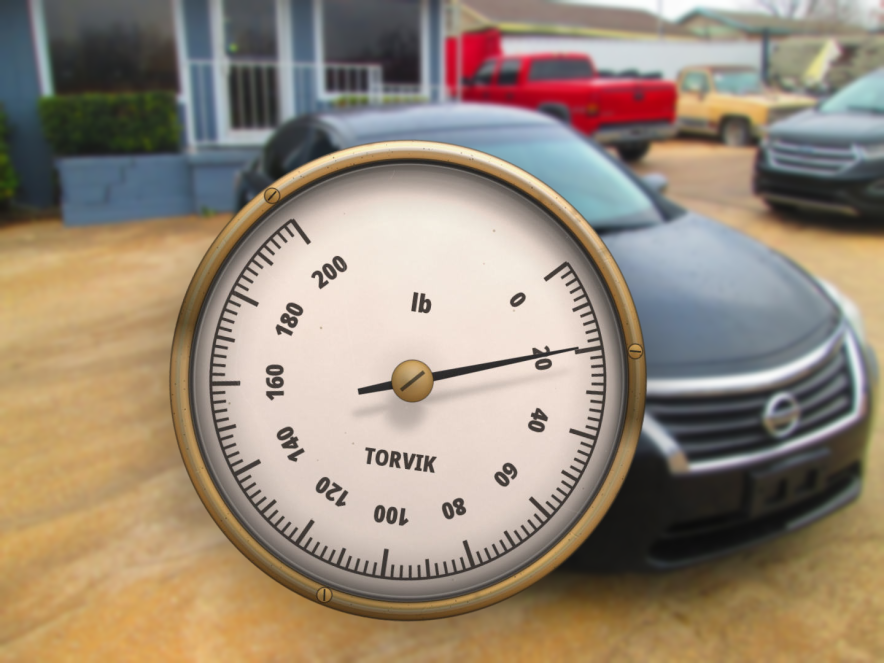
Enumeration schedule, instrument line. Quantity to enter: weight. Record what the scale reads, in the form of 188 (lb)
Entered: 19 (lb)
